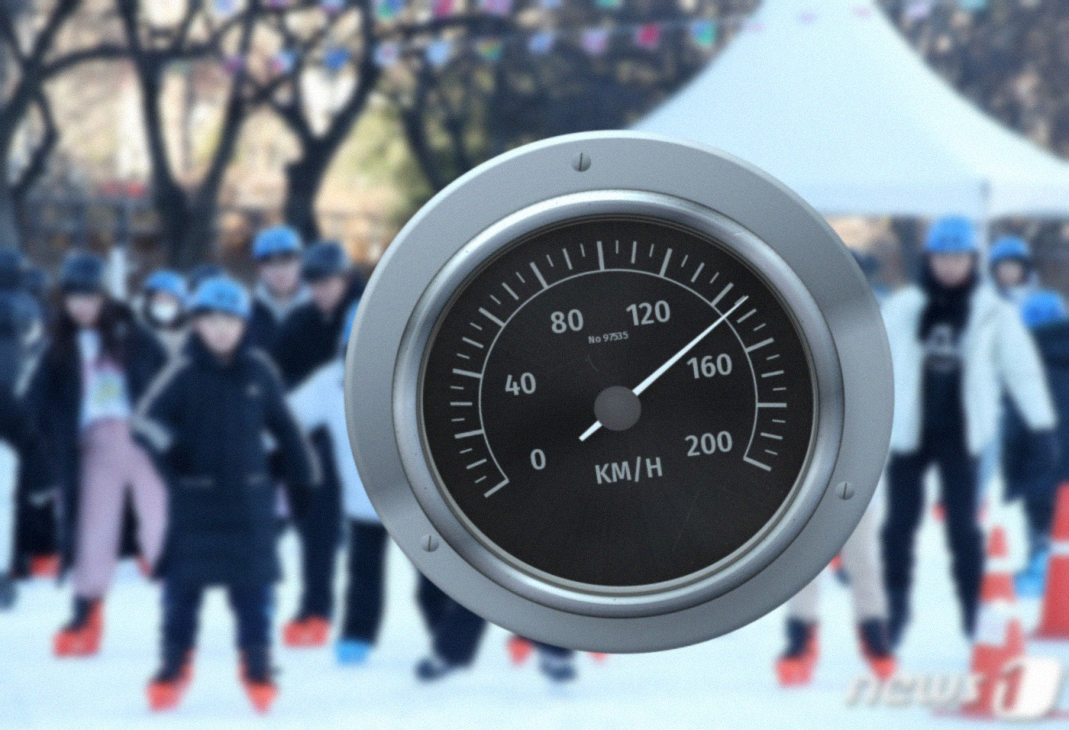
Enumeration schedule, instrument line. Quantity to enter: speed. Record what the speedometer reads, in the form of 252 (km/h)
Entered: 145 (km/h)
